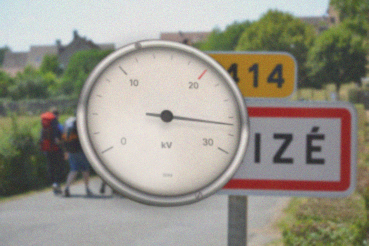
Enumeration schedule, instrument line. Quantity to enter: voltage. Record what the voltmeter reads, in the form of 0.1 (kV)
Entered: 27 (kV)
